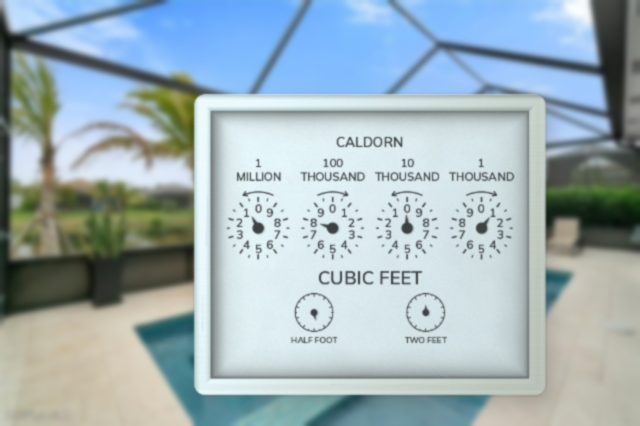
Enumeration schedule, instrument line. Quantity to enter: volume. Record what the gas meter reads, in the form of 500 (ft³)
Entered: 80100 (ft³)
